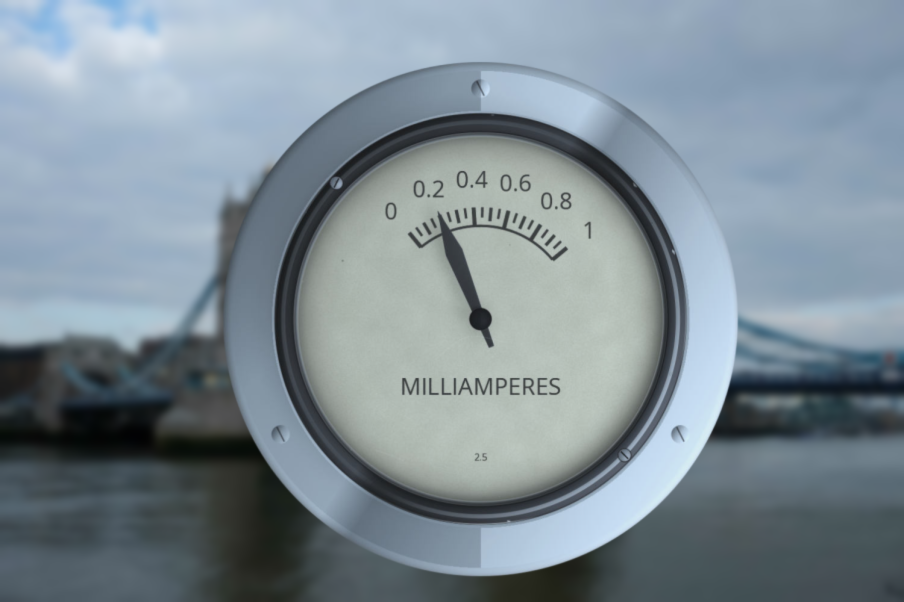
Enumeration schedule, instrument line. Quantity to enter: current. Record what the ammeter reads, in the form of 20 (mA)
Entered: 0.2 (mA)
